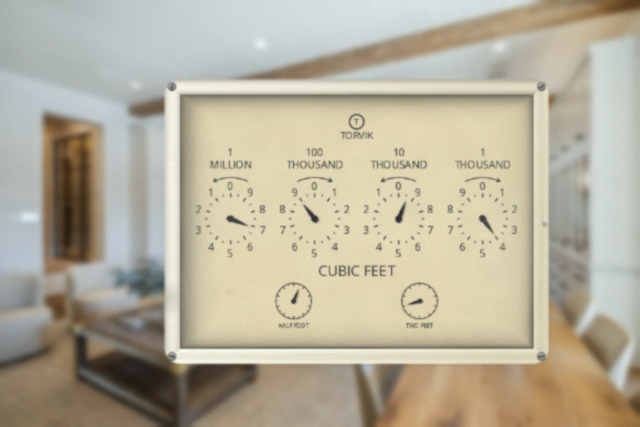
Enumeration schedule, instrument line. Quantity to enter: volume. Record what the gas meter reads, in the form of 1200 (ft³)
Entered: 689400 (ft³)
